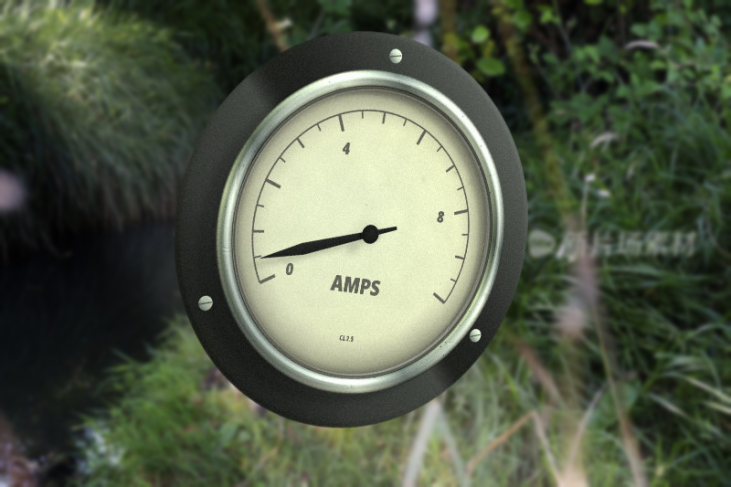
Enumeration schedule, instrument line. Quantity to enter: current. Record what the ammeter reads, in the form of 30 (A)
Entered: 0.5 (A)
